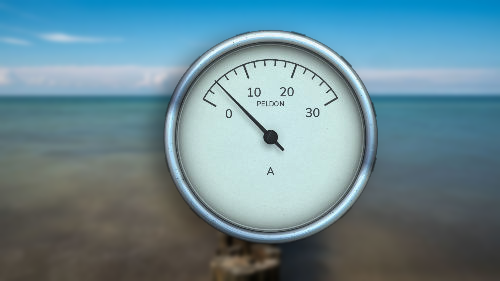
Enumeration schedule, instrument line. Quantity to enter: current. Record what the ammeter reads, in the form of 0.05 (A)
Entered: 4 (A)
